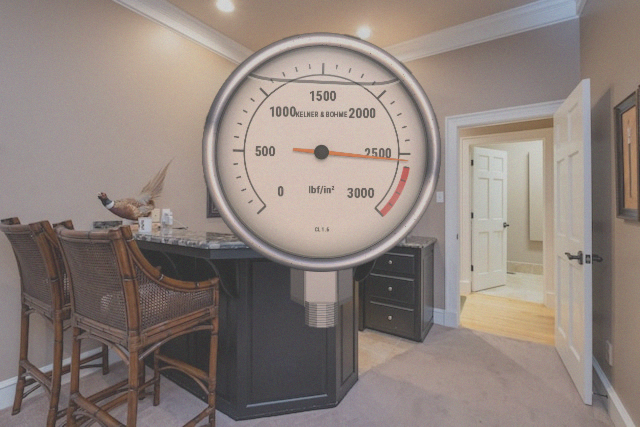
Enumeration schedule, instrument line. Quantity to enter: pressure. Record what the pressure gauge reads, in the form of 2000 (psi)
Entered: 2550 (psi)
